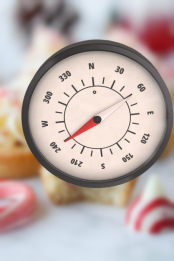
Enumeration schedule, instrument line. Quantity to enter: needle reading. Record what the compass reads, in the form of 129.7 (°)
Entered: 240 (°)
